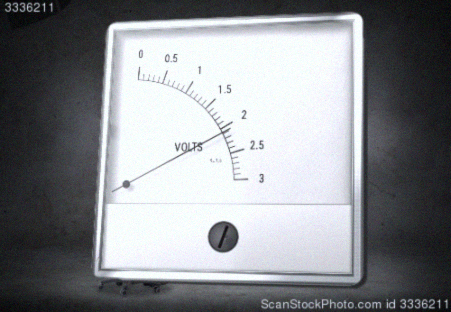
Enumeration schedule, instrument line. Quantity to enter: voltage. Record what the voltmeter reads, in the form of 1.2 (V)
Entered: 2.1 (V)
